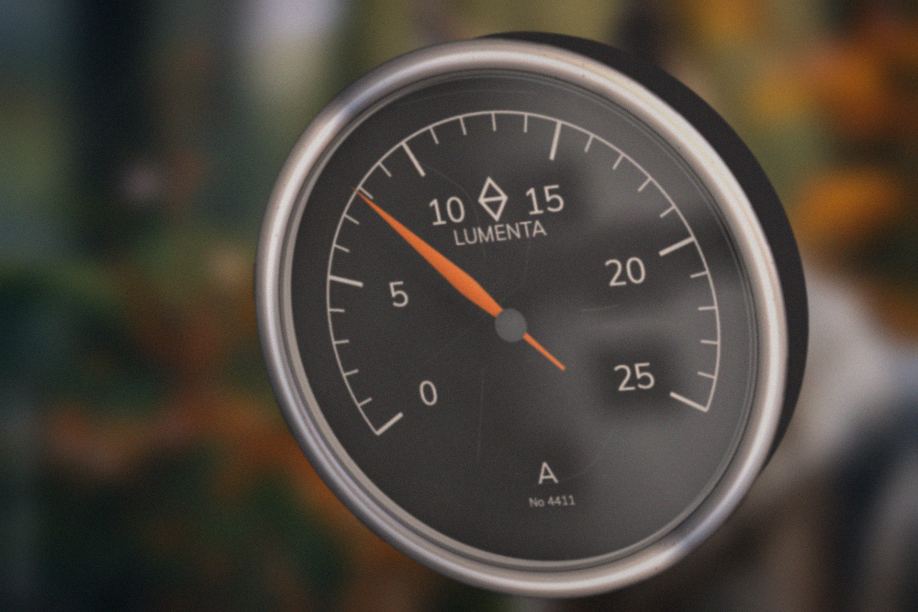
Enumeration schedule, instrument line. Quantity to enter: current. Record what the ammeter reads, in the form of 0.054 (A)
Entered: 8 (A)
